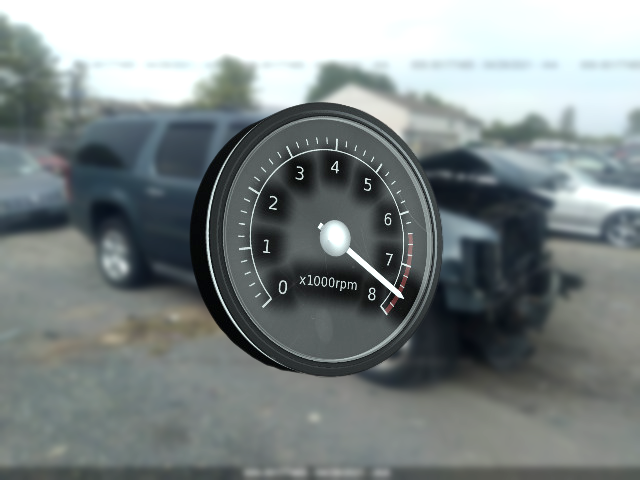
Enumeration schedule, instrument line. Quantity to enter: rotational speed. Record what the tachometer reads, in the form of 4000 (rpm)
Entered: 7600 (rpm)
